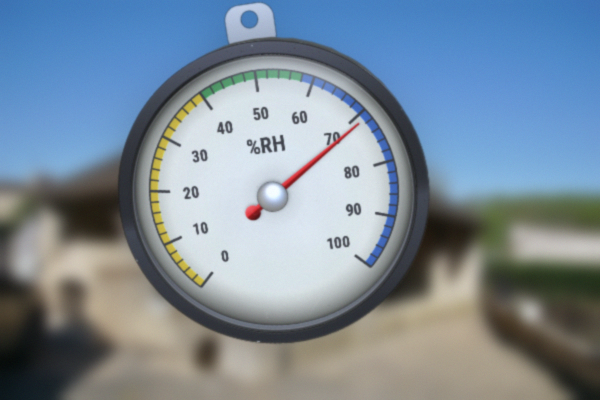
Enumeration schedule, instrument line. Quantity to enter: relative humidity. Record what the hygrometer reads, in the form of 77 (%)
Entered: 71 (%)
